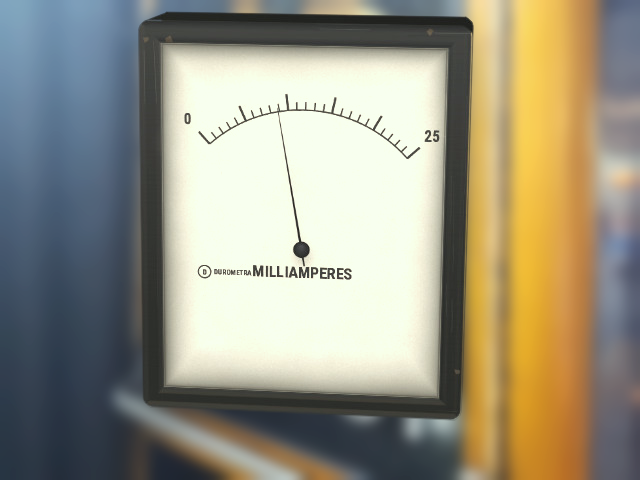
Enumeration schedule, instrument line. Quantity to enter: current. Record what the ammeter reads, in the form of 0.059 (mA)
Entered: 9 (mA)
